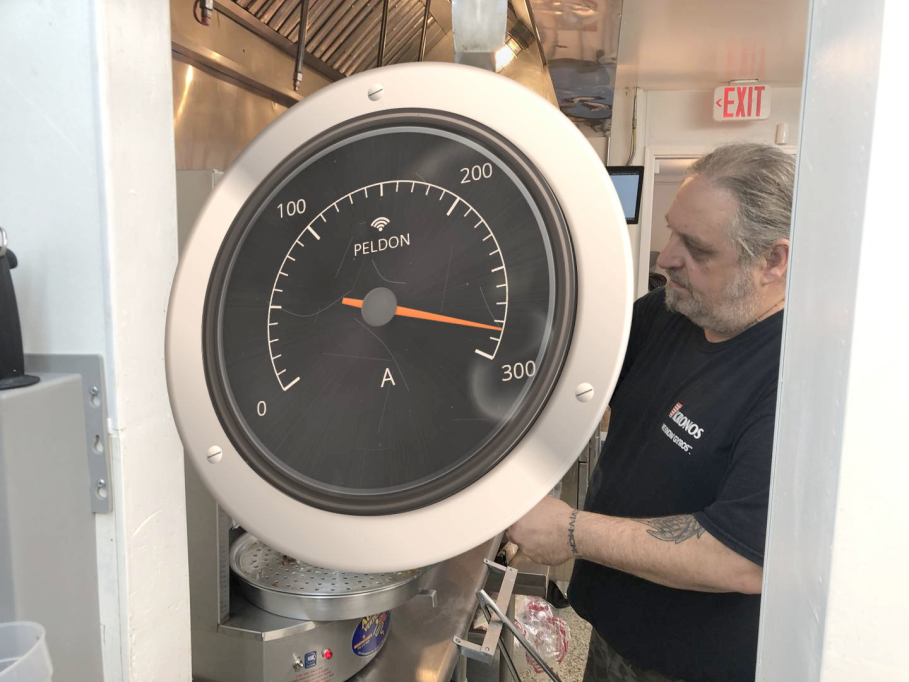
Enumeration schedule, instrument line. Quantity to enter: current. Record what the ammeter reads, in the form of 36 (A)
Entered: 285 (A)
